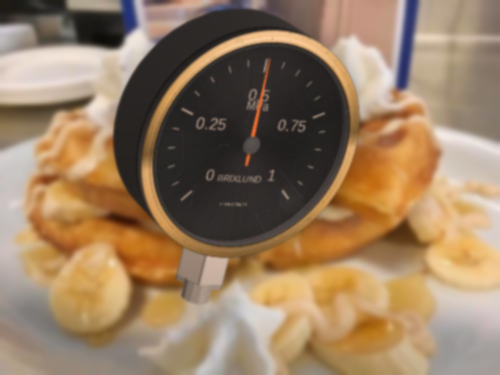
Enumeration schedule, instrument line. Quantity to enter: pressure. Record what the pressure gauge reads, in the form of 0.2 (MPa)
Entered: 0.5 (MPa)
